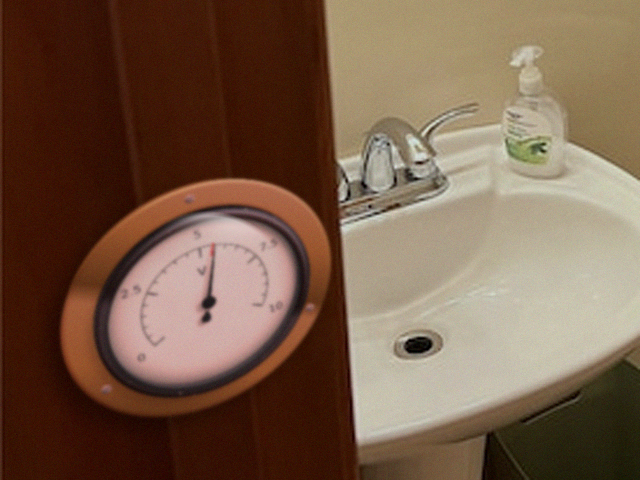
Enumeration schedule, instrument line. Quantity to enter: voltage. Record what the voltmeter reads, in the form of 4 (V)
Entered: 5.5 (V)
